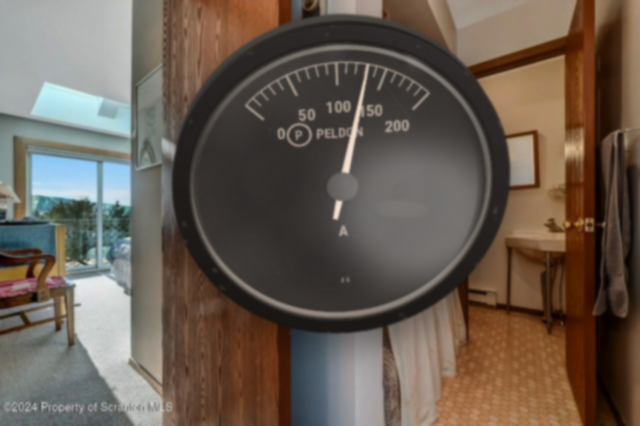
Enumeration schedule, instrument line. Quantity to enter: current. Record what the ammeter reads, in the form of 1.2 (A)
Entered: 130 (A)
